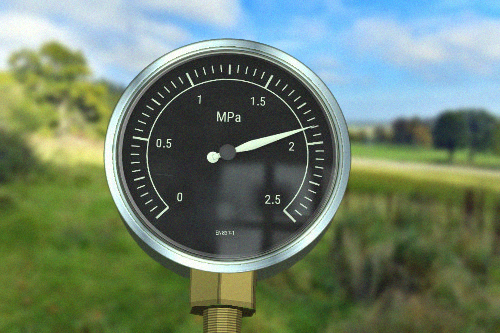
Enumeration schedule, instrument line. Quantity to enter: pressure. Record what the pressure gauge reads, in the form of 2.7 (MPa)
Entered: 1.9 (MPa)
